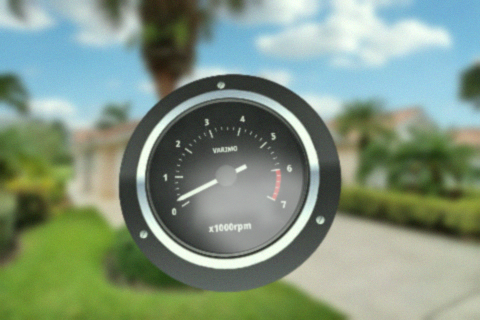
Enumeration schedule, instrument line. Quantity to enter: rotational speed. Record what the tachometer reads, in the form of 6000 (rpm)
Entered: 200 (rpm)
